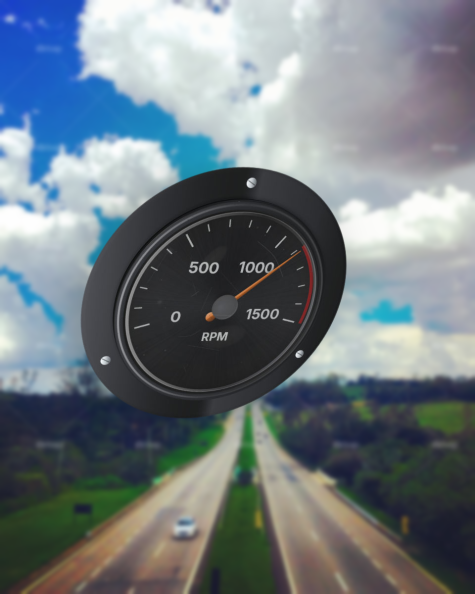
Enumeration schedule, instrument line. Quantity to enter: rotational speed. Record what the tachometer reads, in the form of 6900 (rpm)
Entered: 1100 (rpm)
